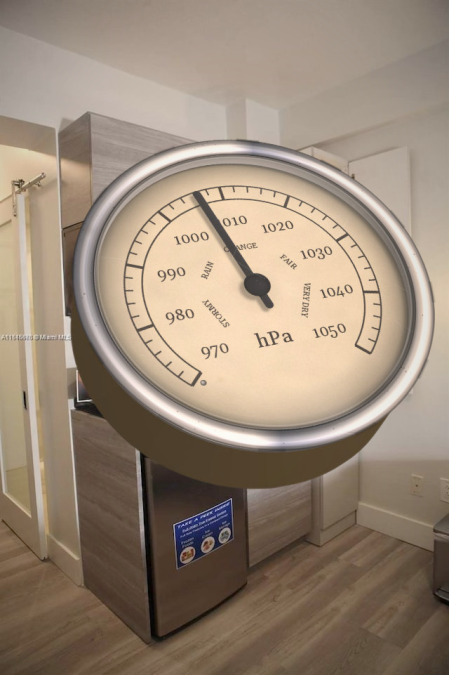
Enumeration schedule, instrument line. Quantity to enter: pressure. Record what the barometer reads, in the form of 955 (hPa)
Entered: 1006 (hPa)
